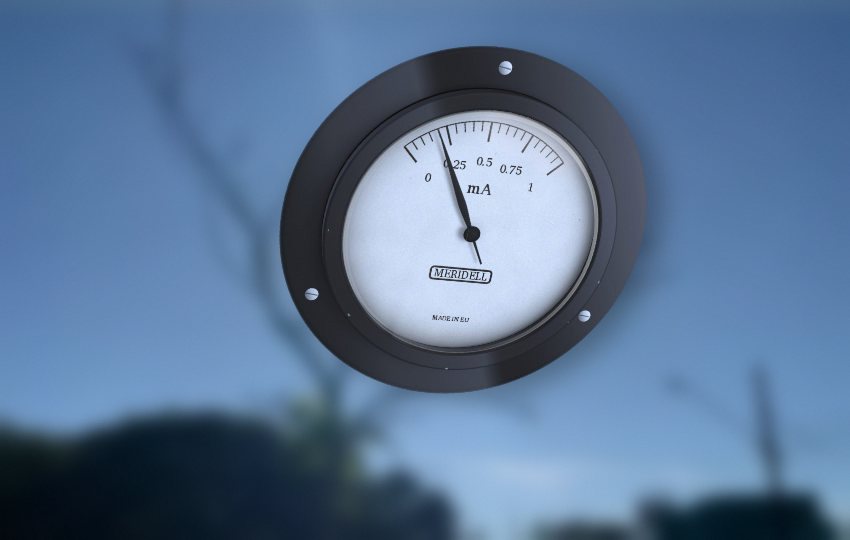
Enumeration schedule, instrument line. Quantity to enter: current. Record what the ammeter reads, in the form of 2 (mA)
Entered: 0.2 (mA)
